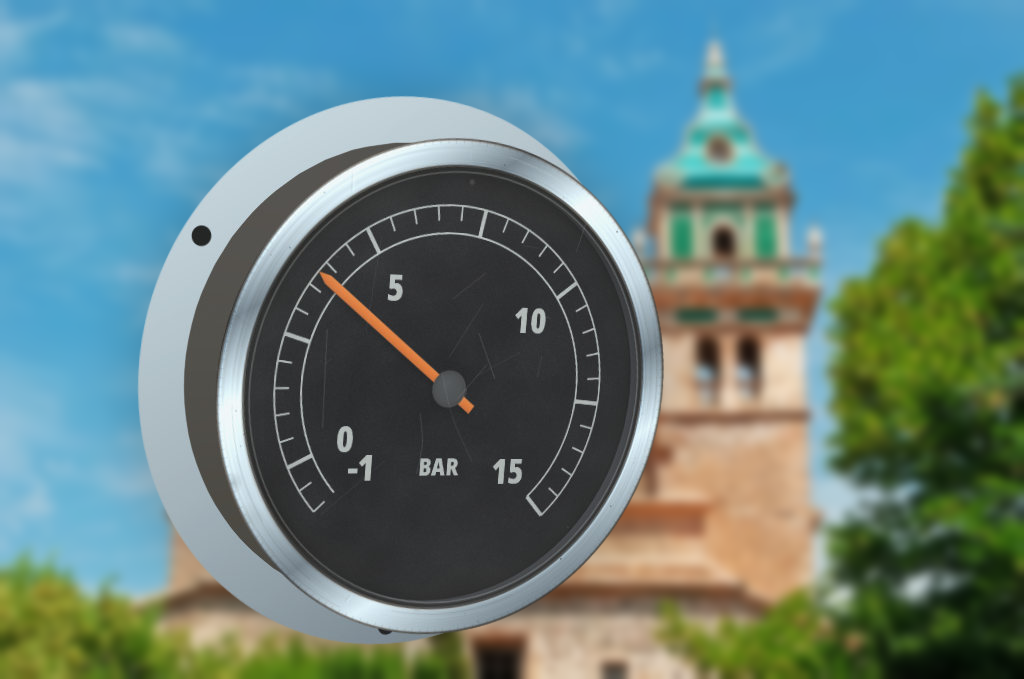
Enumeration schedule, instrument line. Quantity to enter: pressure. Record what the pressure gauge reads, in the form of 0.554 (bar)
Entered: 3.75 (bar)
